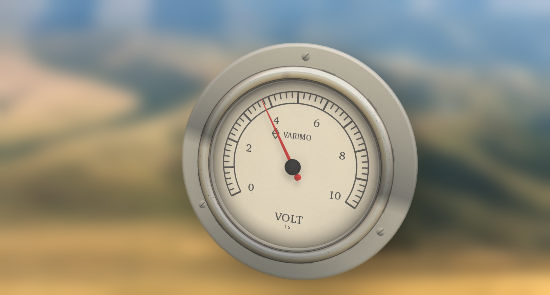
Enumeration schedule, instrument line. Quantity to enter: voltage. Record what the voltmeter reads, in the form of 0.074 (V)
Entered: 3.8 (V)
